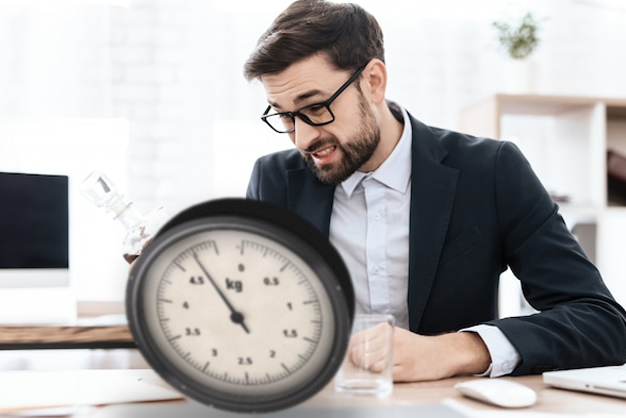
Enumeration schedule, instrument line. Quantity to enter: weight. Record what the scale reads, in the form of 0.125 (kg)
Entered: 4.75 (kg)
